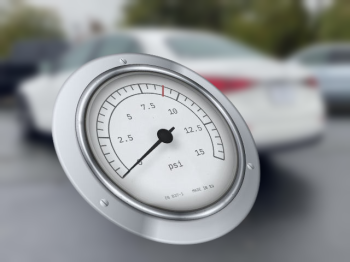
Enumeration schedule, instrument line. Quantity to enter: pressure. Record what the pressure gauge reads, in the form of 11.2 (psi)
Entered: 0 (psi)
